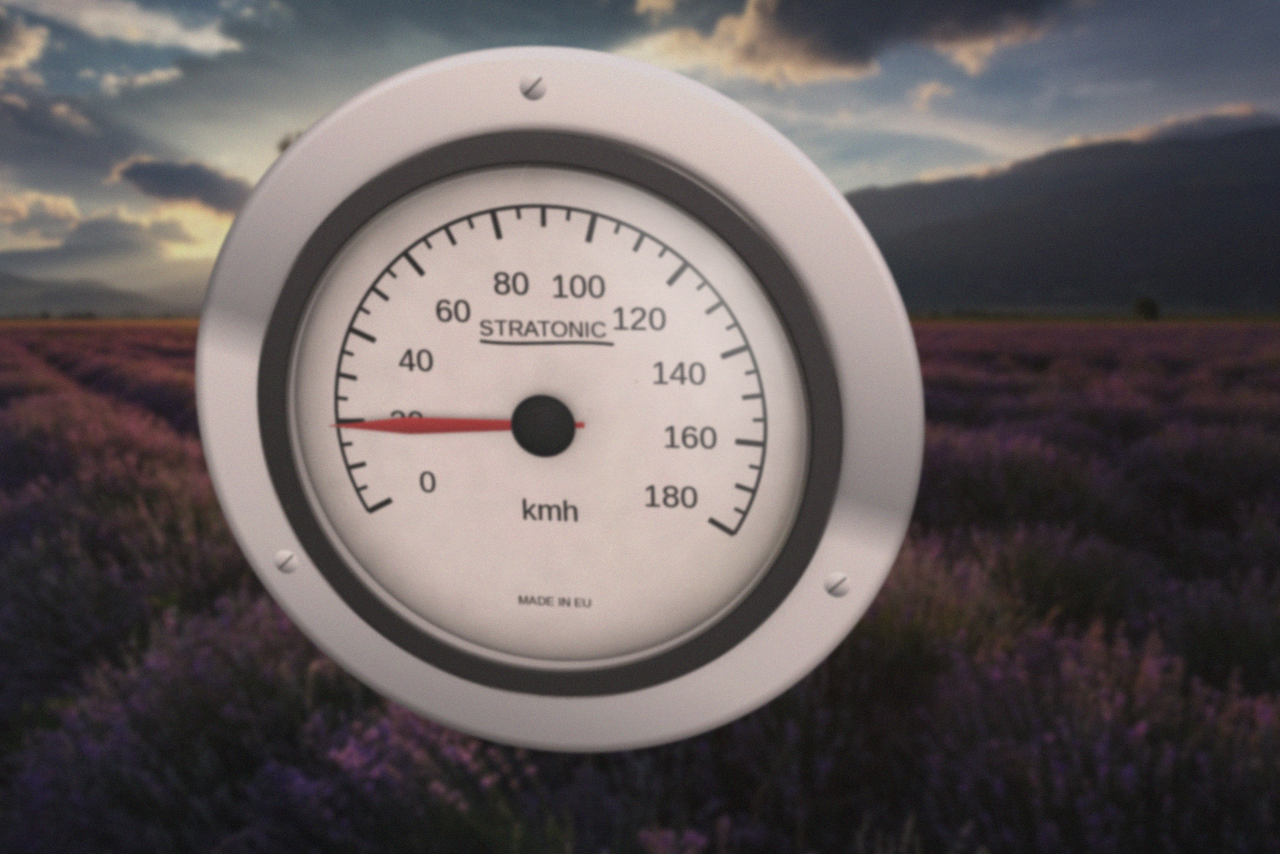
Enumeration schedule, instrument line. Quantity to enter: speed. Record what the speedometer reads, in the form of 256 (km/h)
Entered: 20 (km/h)
